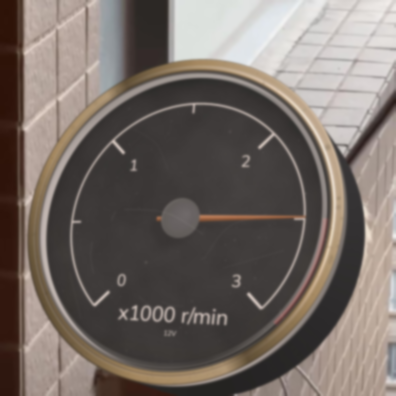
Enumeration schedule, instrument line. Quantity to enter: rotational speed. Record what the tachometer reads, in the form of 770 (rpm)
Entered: 2500 (rpm)
